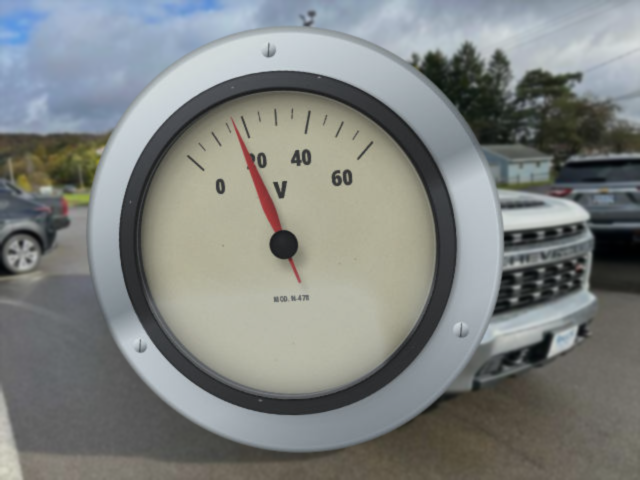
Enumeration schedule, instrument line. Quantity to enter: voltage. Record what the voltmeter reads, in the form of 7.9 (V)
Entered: 17.5 (V)
